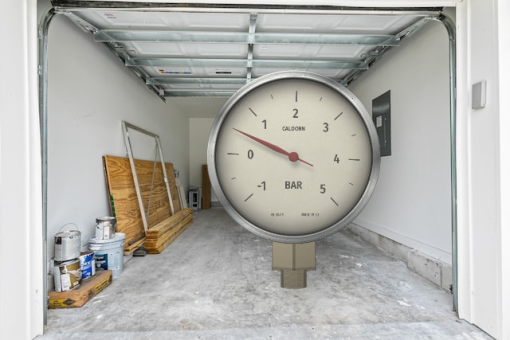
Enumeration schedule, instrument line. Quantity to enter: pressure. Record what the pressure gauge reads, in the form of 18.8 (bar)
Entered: 0.5 (bar)
